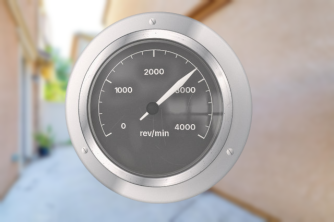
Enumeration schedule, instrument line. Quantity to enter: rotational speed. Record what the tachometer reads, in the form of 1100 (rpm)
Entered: 2800 (rpm)
